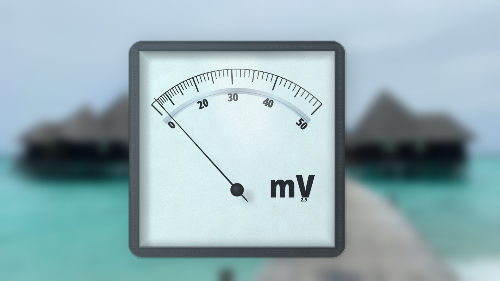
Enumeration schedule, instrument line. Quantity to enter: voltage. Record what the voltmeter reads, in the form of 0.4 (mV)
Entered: 5 (mV)
